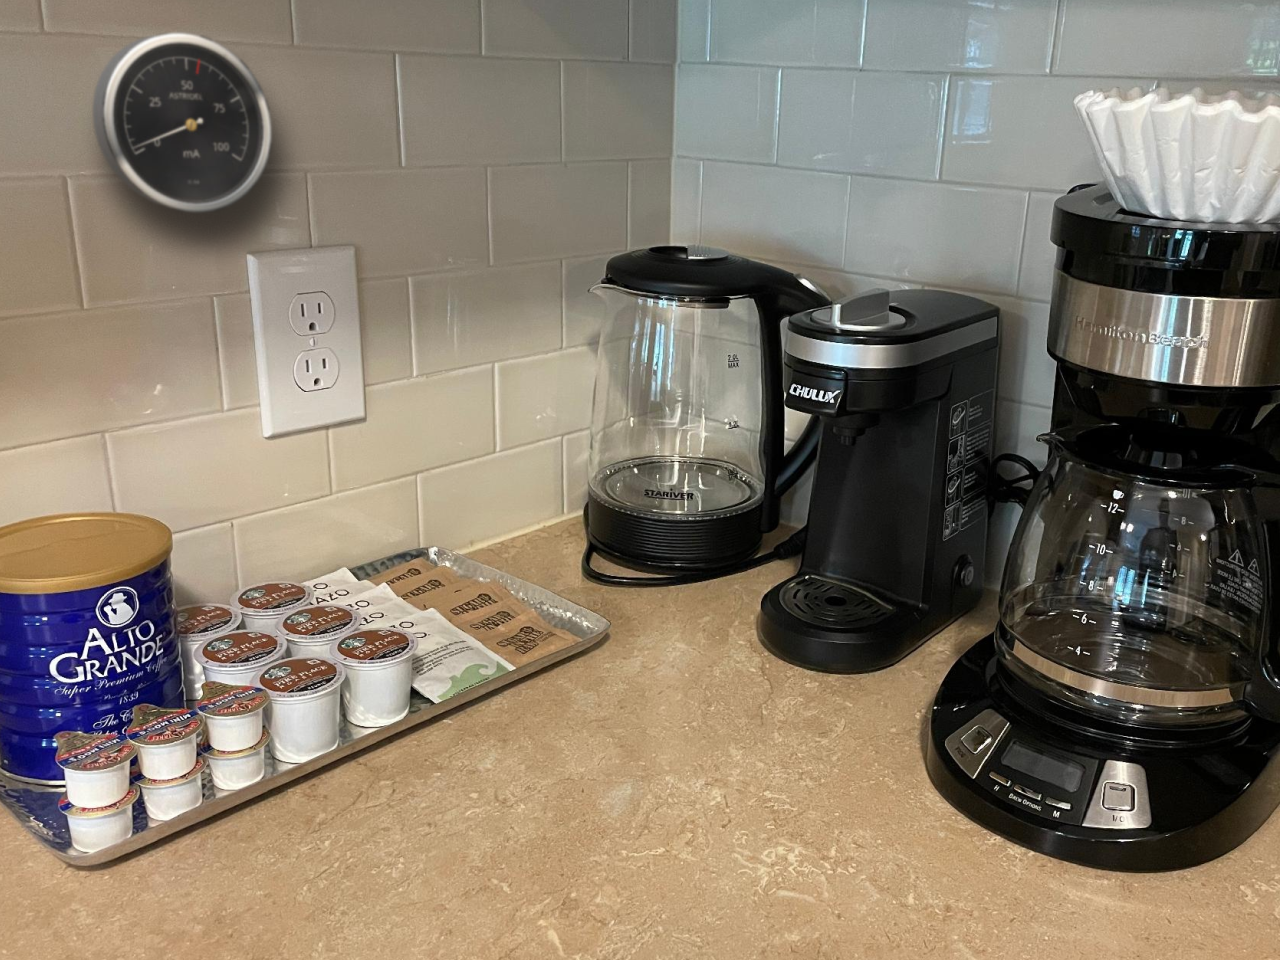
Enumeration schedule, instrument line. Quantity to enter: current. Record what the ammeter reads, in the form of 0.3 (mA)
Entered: 2.5 (mA)
